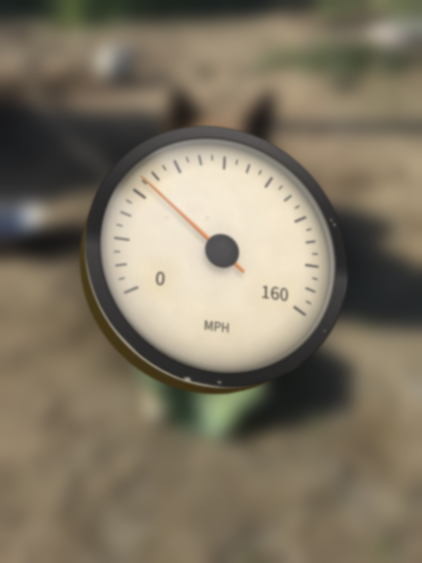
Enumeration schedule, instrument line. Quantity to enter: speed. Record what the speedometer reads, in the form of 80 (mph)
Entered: 45 (mph)
